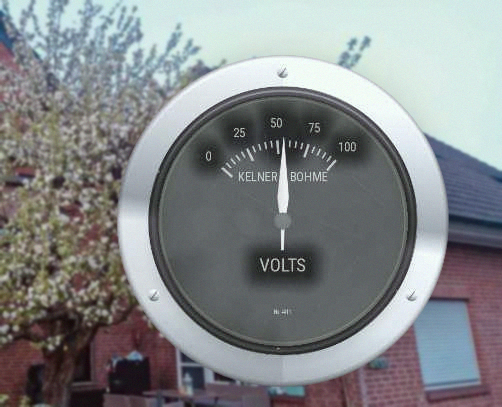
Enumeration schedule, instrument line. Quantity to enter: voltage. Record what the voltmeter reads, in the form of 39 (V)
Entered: 55 (V)
